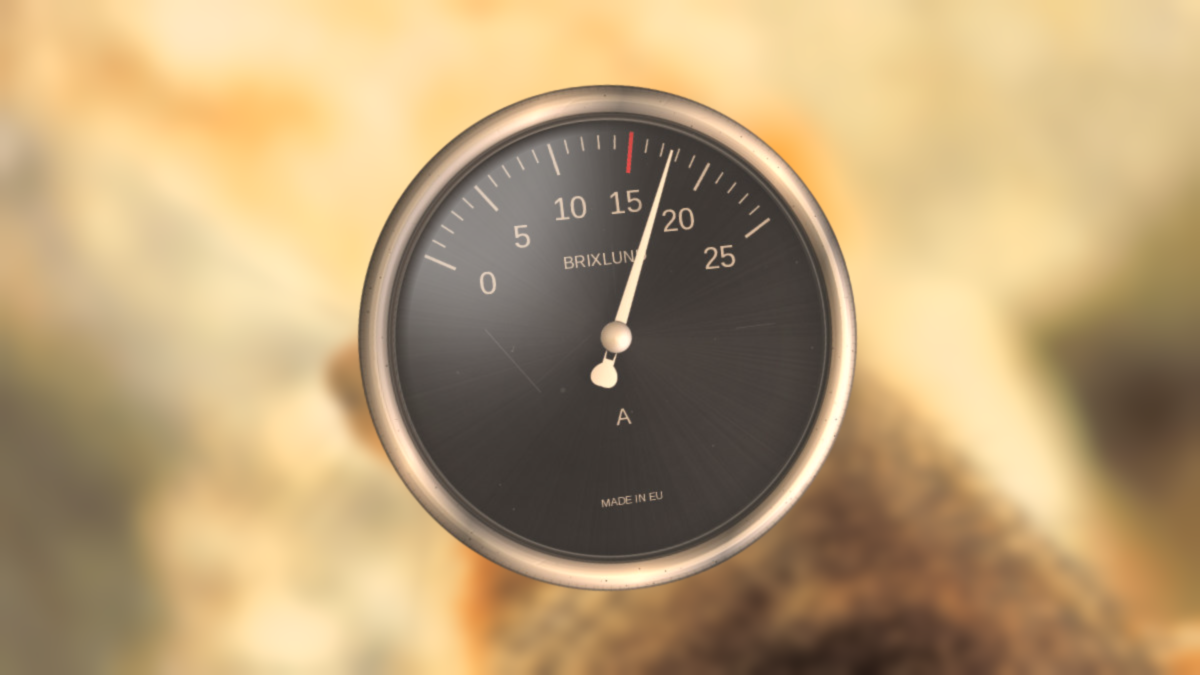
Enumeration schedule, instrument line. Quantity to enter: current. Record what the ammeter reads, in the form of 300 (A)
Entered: 17.5 (A)
